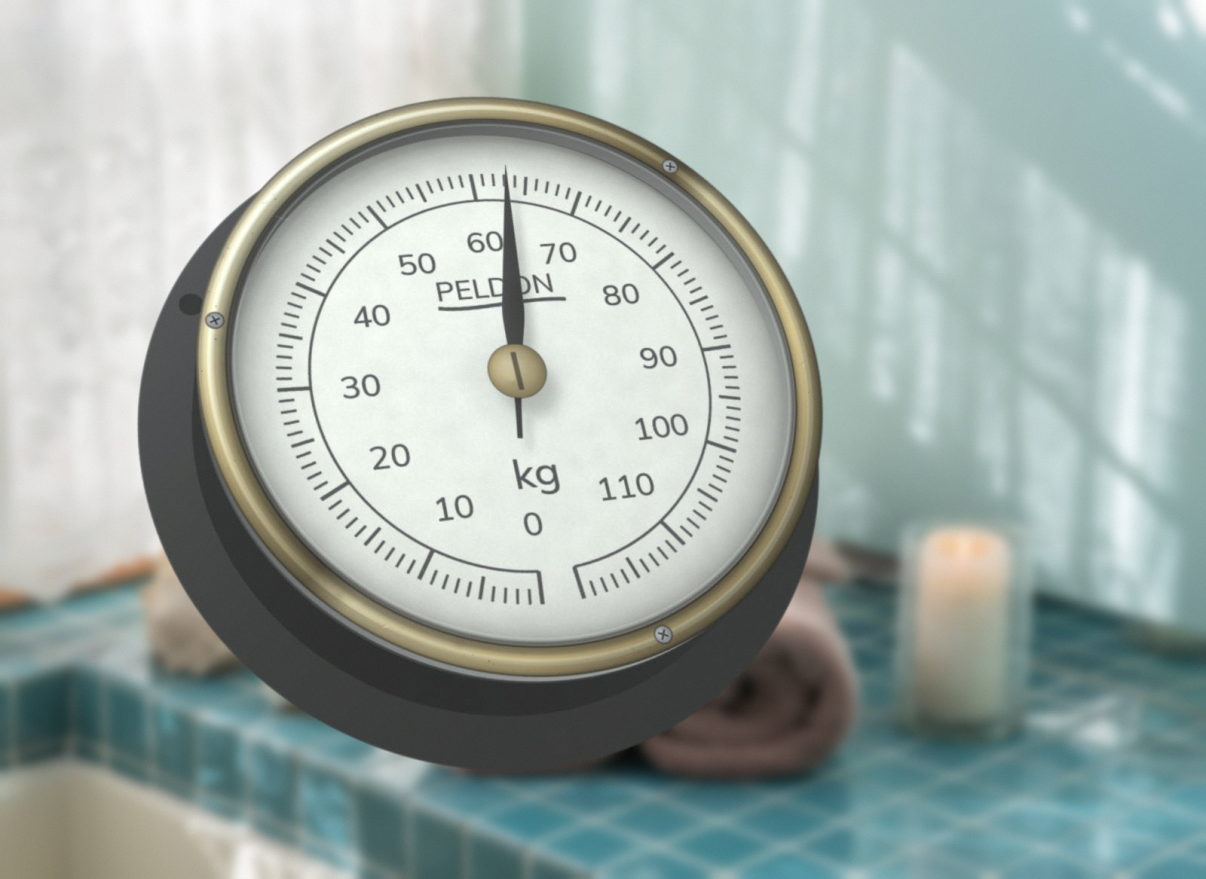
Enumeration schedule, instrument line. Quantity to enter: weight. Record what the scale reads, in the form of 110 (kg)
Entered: 63 (kg)
